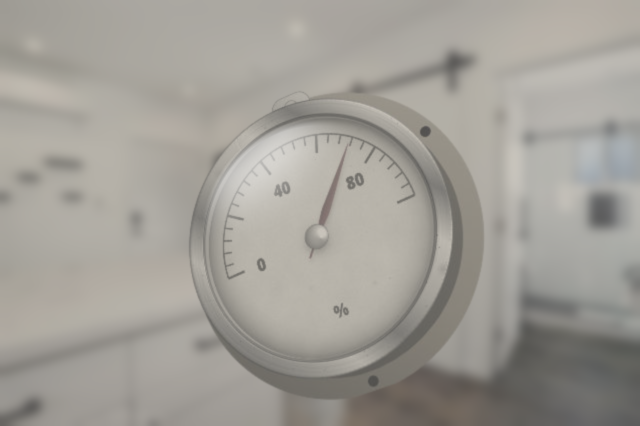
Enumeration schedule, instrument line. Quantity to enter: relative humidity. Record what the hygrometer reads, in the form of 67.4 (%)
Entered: 72 (%)
